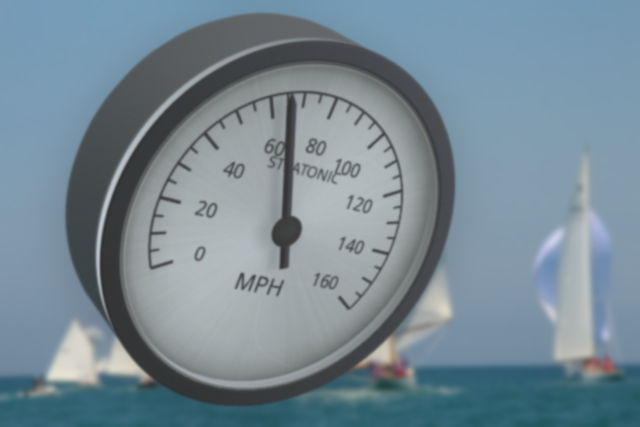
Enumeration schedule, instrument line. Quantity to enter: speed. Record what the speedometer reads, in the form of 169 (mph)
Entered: 65 (mph)
